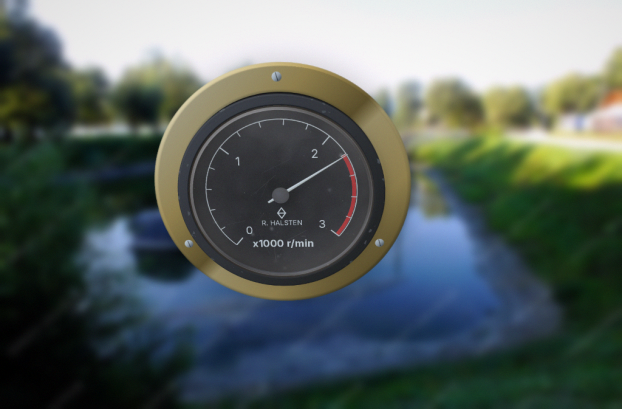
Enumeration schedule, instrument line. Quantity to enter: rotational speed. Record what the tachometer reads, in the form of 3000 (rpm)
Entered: 2200 (rpm)
